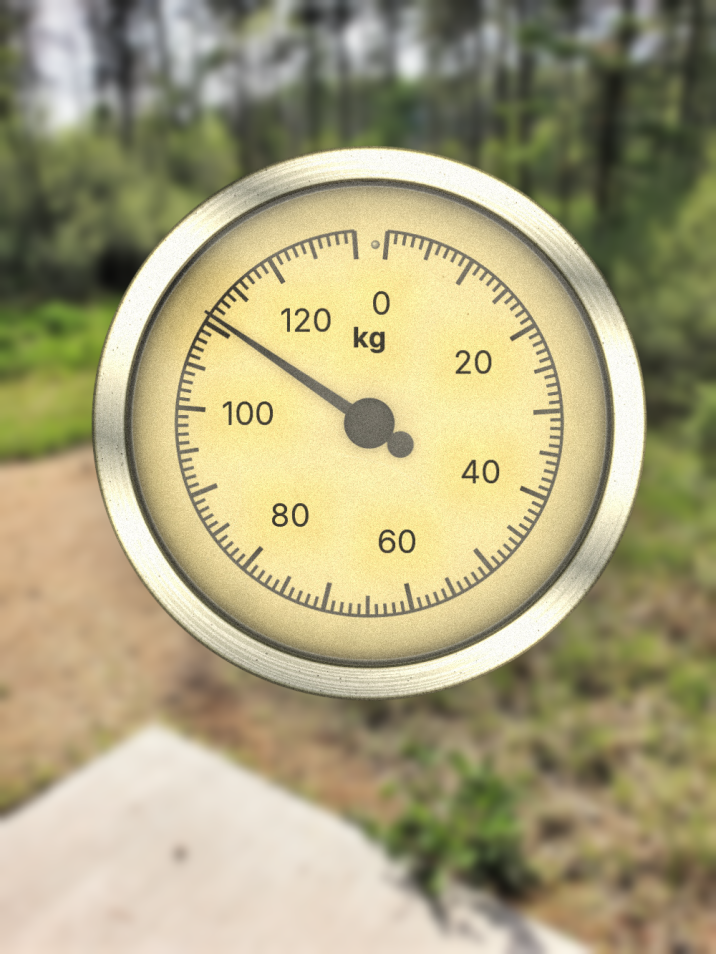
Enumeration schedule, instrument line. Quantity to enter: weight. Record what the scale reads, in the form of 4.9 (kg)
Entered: 111 (kg)
